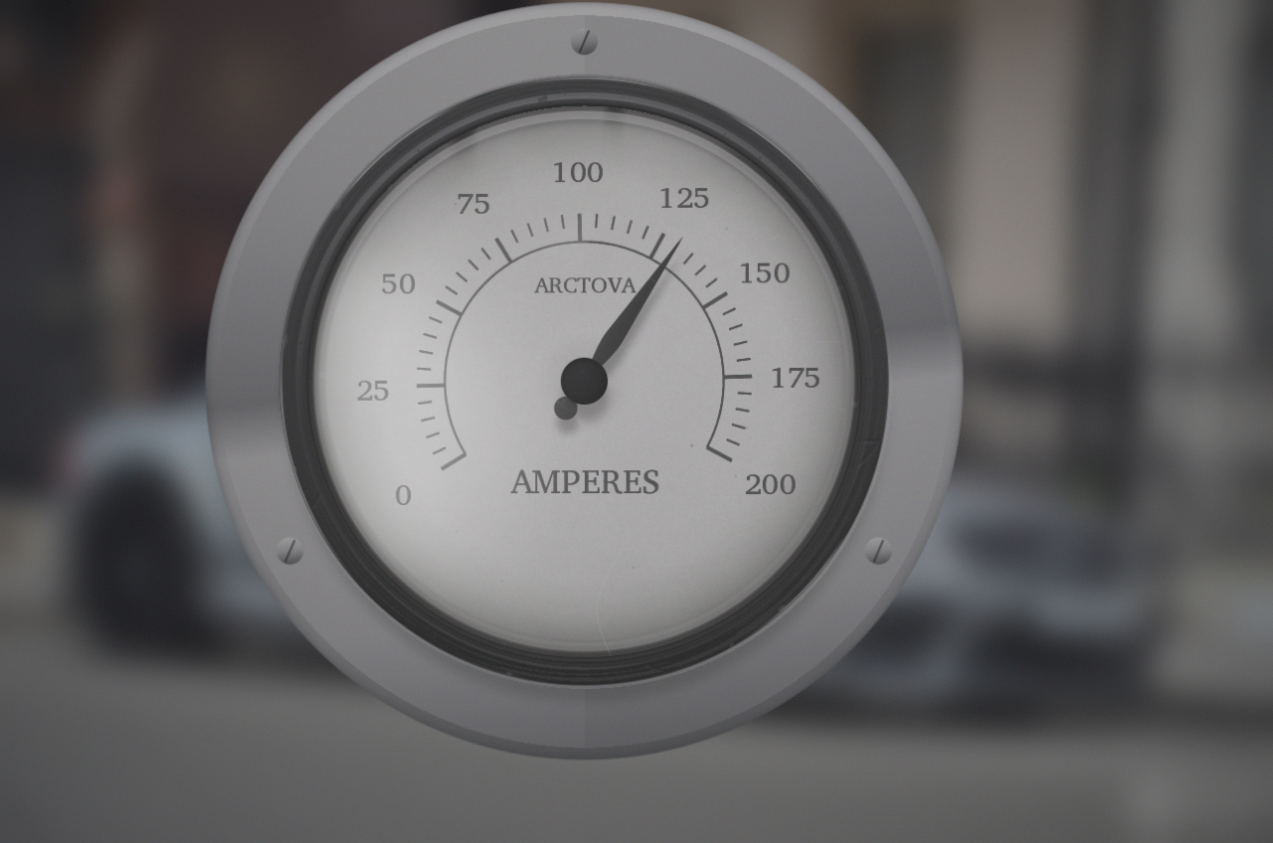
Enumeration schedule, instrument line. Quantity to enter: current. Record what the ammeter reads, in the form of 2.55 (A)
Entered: 130 (A)
